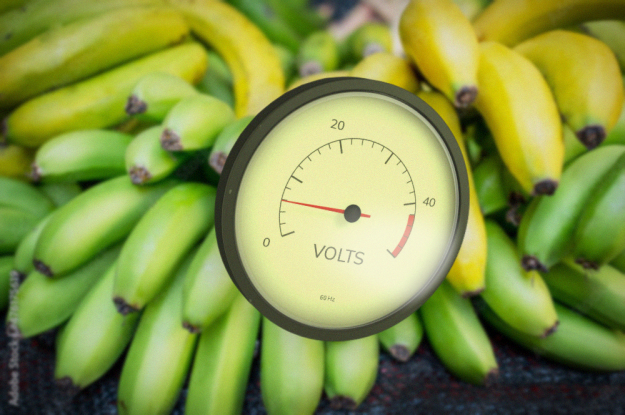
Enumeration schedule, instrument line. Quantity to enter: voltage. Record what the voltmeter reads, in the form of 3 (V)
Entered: 6 (V)
